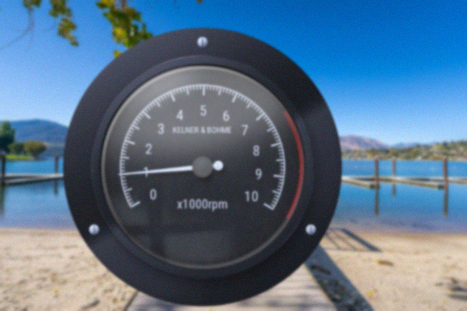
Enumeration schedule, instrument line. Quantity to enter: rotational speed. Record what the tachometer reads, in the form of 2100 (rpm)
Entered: 1000 (rpm)
